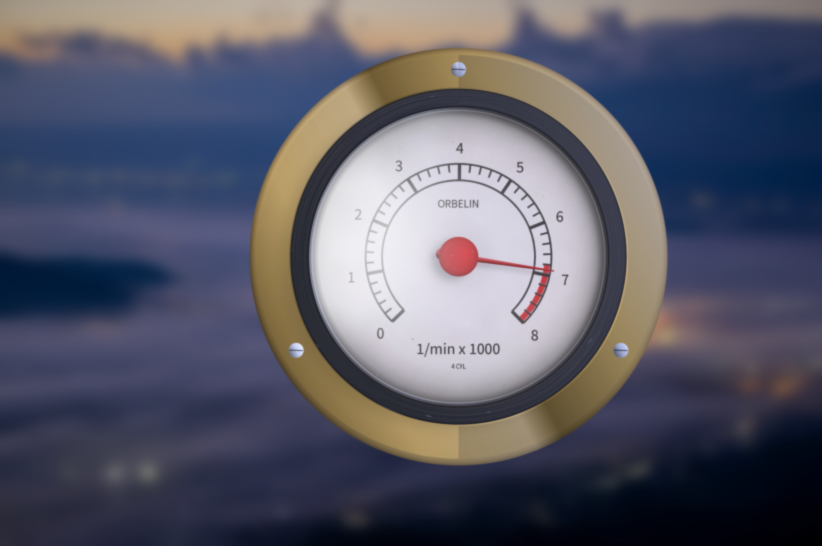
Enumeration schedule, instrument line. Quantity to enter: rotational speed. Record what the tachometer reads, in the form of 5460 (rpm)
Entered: 6900 (rpm)
